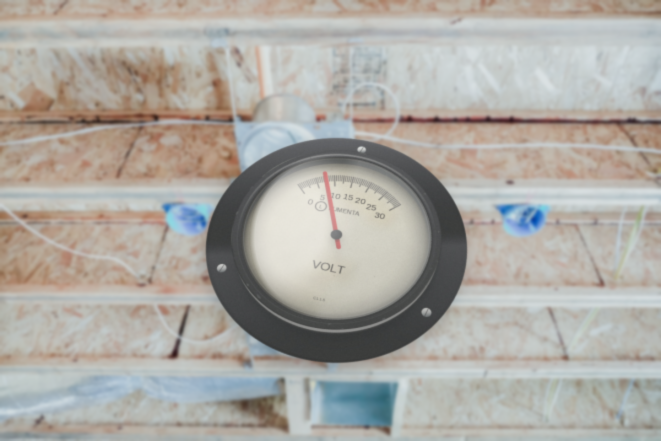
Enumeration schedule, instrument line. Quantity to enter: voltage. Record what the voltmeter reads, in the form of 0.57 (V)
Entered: 7.5 (V)
